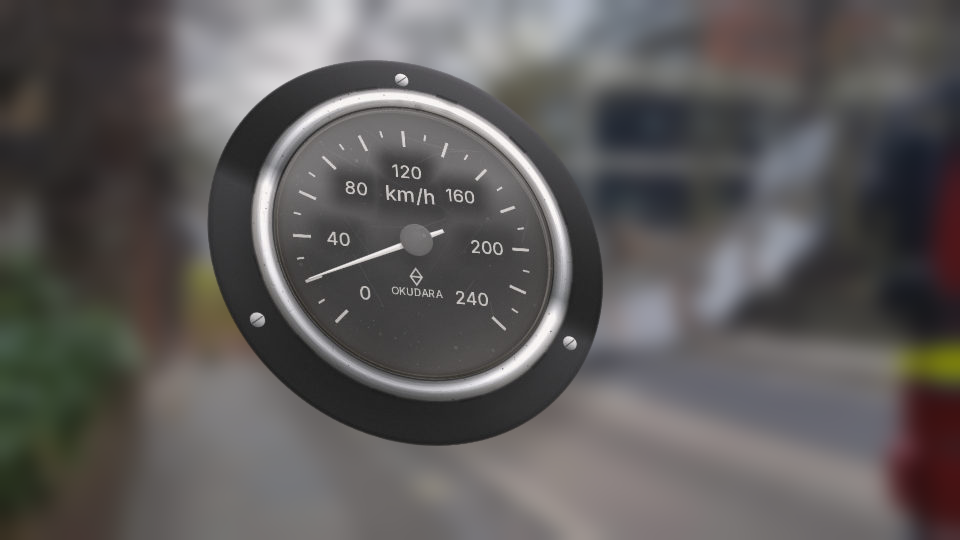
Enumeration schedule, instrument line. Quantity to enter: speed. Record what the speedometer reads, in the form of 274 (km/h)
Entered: 20 (km/h)
